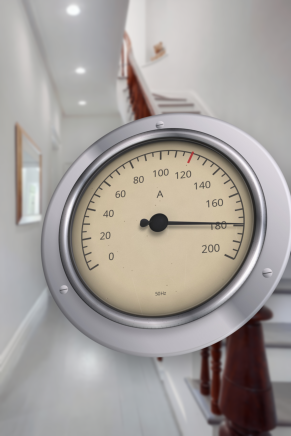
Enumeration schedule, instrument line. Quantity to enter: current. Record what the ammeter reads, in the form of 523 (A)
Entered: 180 (A)
